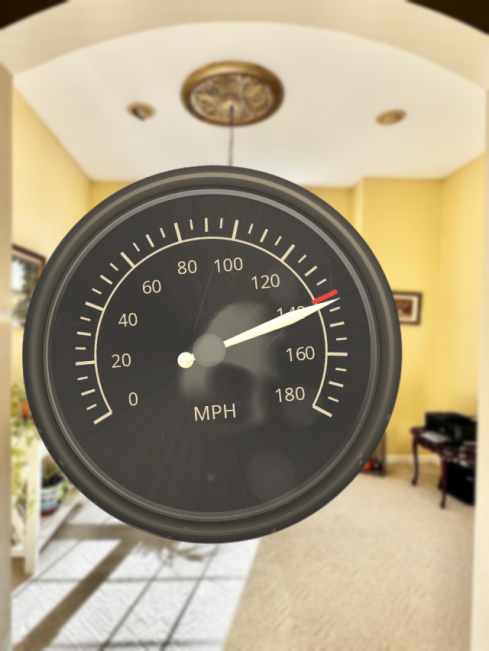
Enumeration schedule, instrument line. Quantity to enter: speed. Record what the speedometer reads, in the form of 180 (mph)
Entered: 142.5 (mph)
